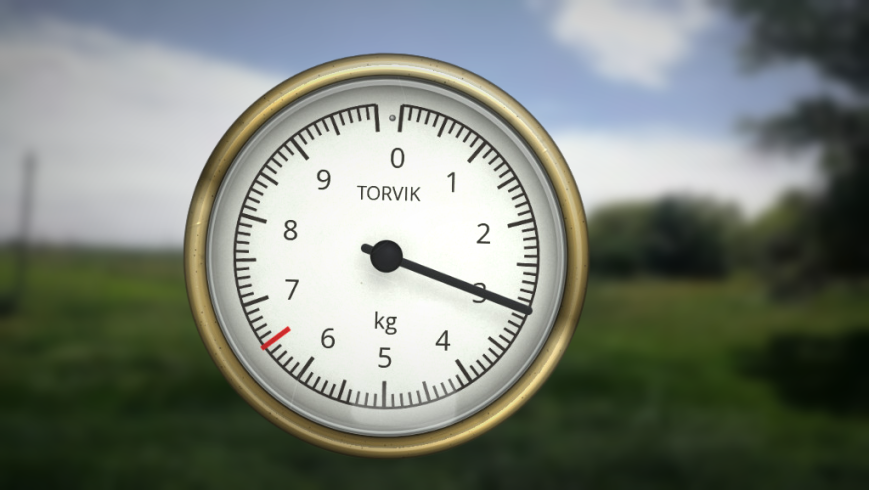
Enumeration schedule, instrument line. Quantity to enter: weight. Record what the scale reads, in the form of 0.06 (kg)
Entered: 3 (kg)
